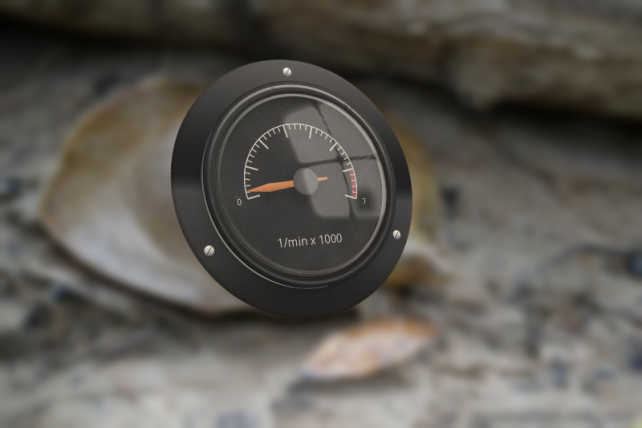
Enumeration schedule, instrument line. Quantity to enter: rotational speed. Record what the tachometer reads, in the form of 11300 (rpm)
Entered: 200 (rpm)
